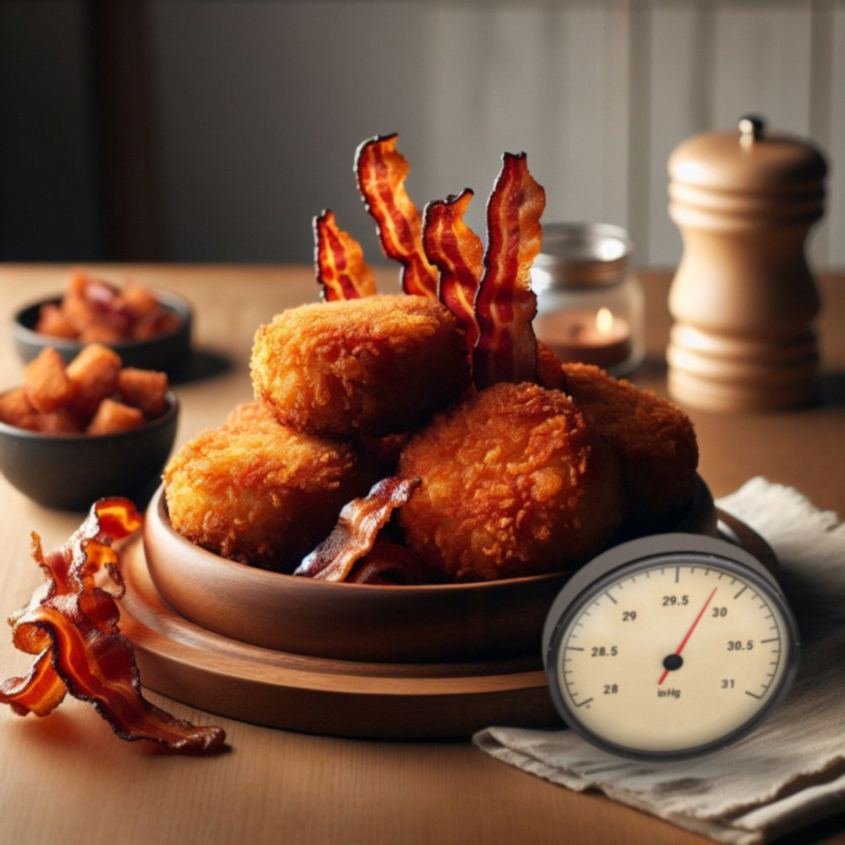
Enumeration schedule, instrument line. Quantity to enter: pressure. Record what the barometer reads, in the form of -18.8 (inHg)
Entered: 29.8 (inHg)
